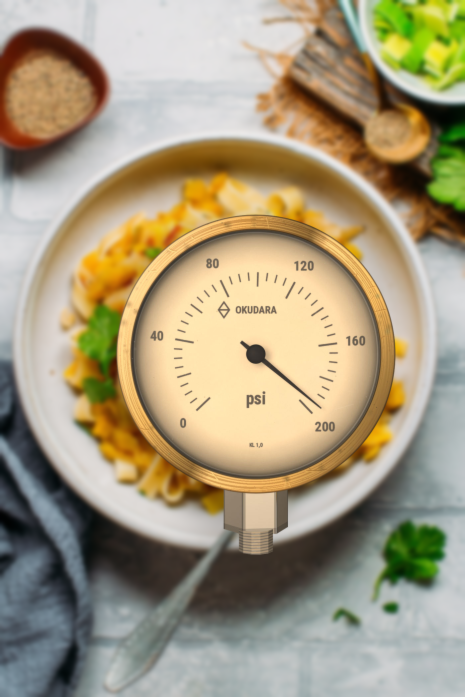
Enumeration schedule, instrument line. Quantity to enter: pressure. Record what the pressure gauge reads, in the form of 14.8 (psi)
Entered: 195 (psi)
